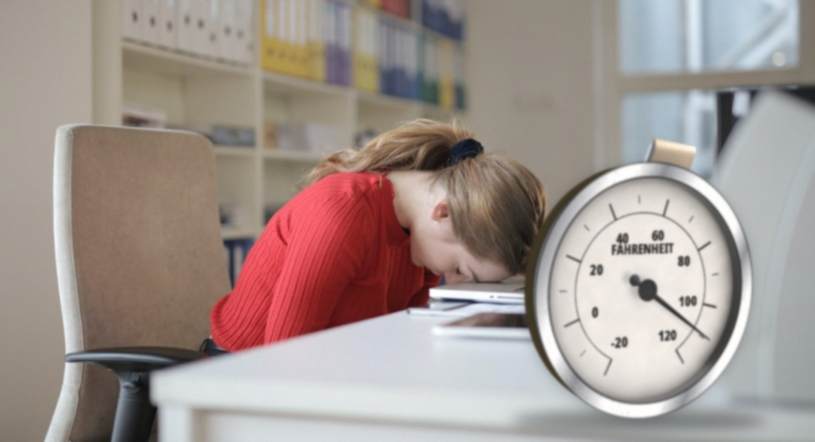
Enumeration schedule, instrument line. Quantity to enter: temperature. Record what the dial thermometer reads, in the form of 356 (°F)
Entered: 110 (°F)
